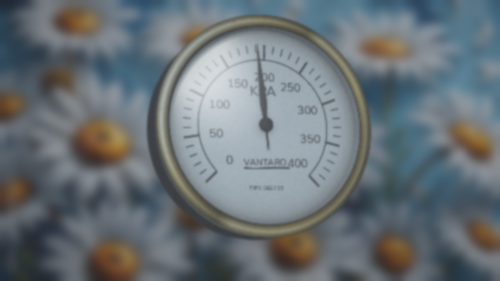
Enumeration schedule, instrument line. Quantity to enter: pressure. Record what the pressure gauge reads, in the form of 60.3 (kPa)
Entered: 190 (kPa)
